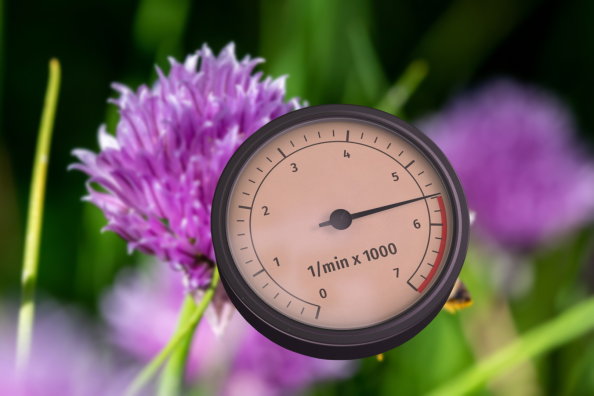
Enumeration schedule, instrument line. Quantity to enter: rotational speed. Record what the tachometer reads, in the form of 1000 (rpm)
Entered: 5600 (rpm)
